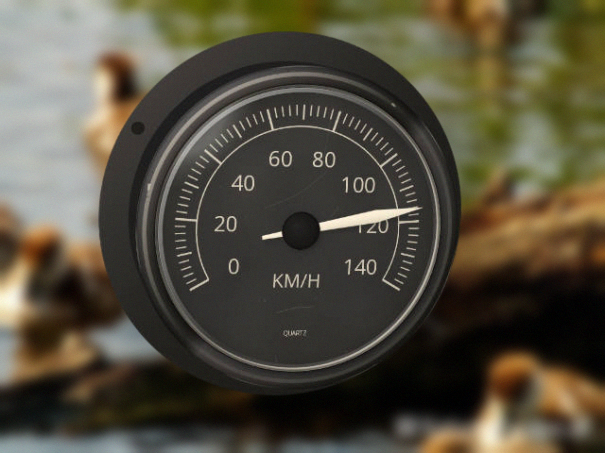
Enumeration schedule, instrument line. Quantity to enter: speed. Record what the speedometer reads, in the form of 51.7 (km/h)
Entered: 116 (km/h)
